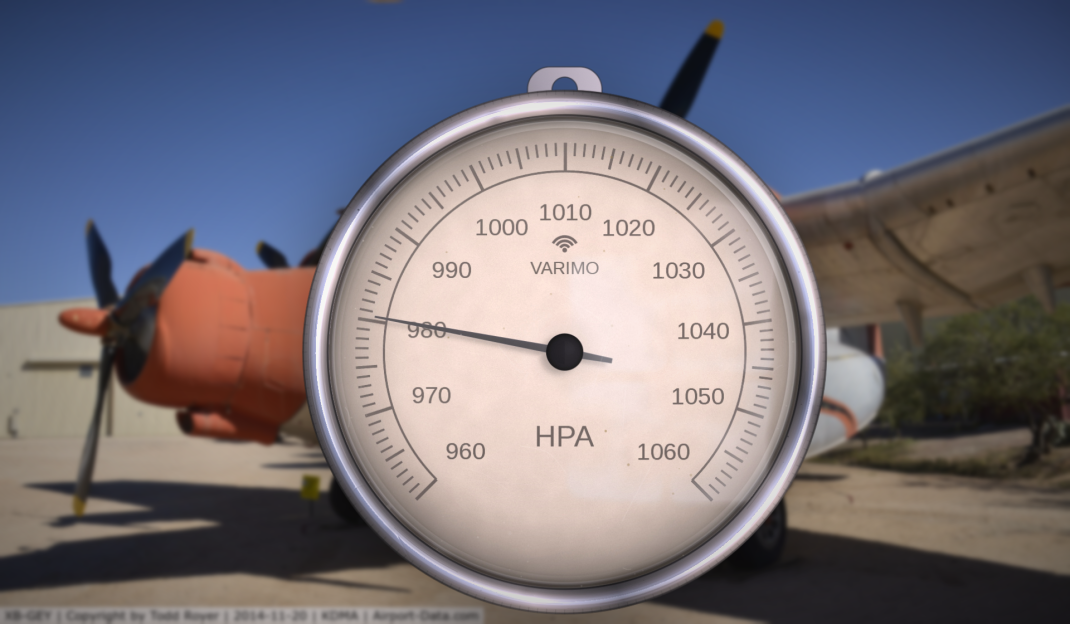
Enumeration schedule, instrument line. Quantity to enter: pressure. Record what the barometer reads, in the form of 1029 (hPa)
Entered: 980.5 (hPa)
